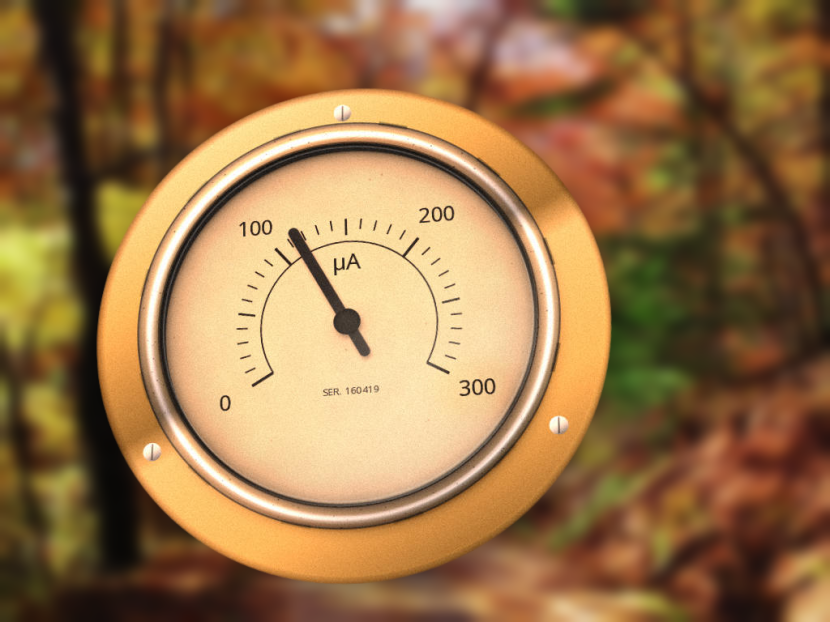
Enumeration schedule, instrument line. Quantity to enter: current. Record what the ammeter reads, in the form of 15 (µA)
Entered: 115 (µA)
